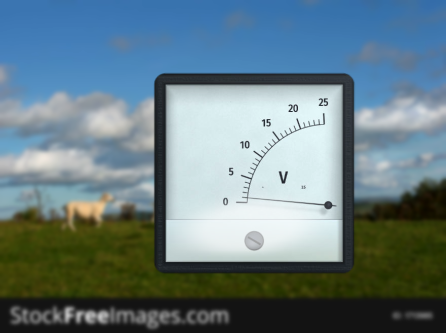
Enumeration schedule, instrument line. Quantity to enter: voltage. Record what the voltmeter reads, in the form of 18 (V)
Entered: 1 (V)
